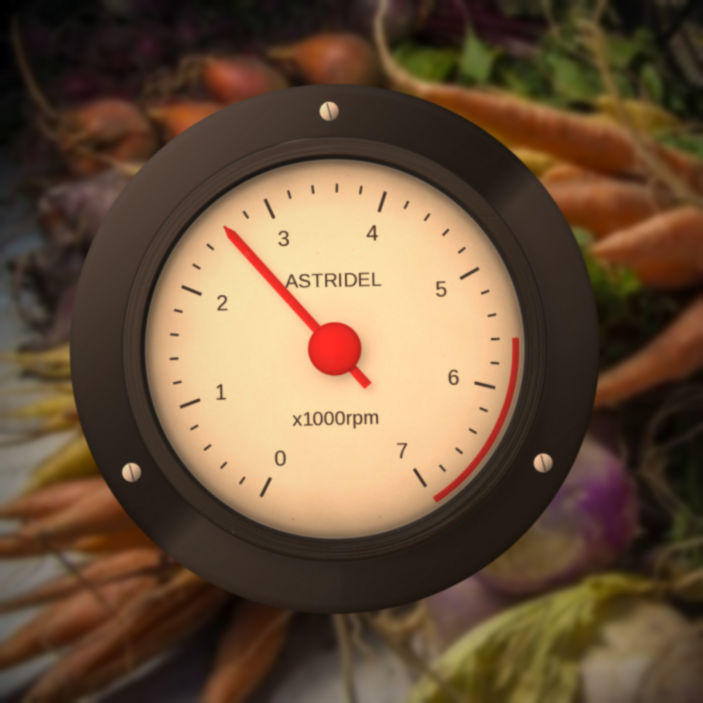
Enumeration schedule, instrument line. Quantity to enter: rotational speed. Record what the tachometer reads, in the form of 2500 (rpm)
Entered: 2600 (rpm)
